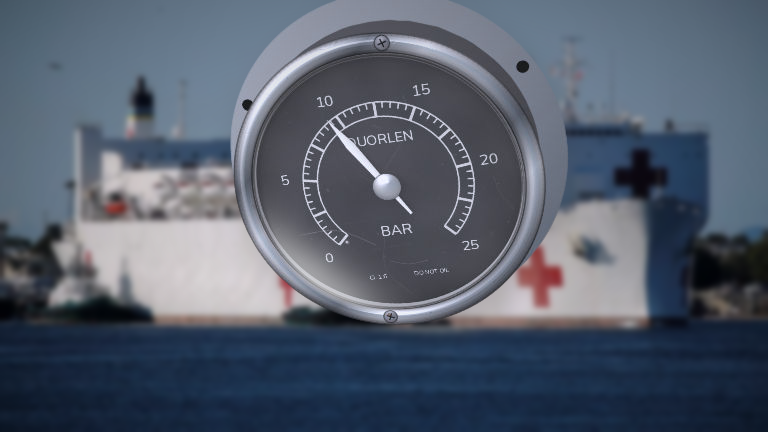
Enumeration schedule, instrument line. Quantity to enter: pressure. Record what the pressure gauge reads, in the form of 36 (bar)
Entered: 9.5 (bar)
